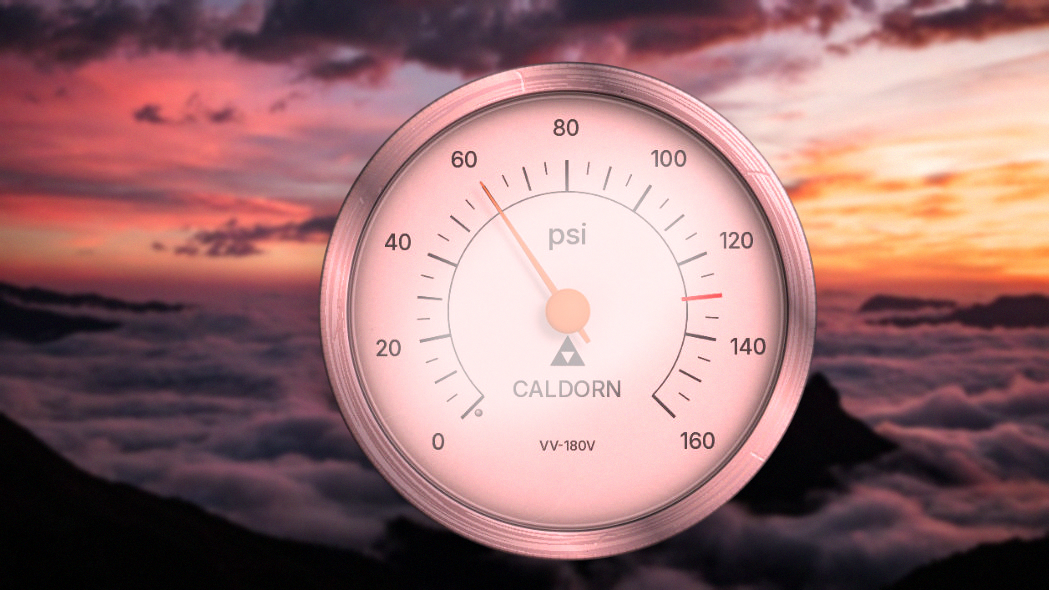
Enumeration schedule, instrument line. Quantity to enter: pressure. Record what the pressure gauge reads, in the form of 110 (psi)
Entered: 60 (psi)
